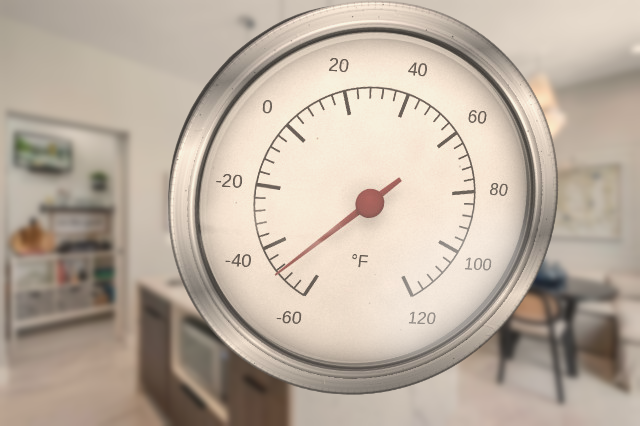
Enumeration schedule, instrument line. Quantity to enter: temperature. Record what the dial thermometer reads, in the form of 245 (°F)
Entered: -48 (°F)
